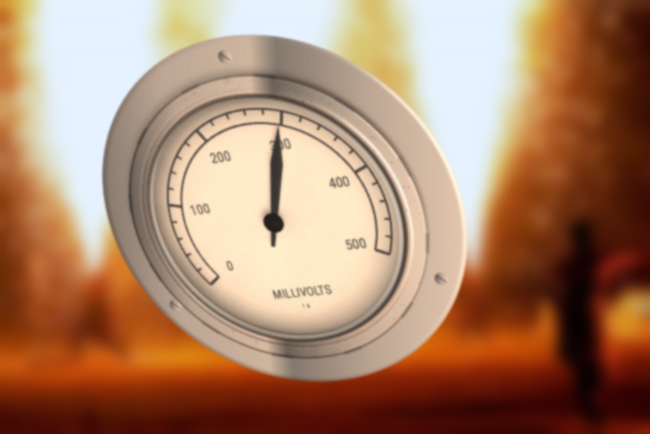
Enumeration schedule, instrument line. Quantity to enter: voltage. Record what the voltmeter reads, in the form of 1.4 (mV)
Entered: 300 (mV)
